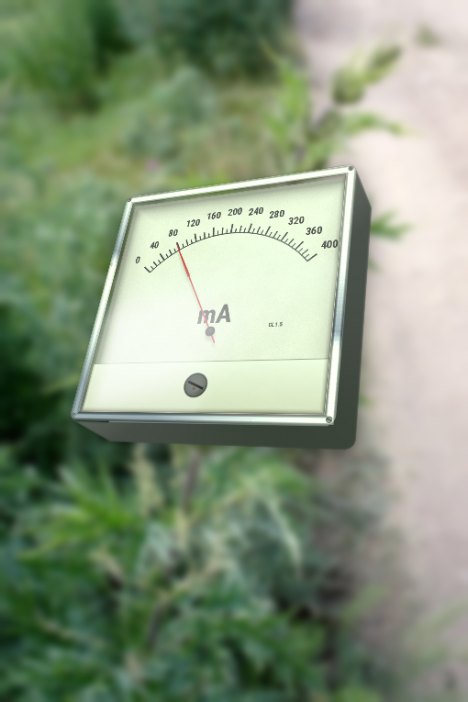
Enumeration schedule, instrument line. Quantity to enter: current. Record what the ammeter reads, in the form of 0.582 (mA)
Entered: 80 (mA)
